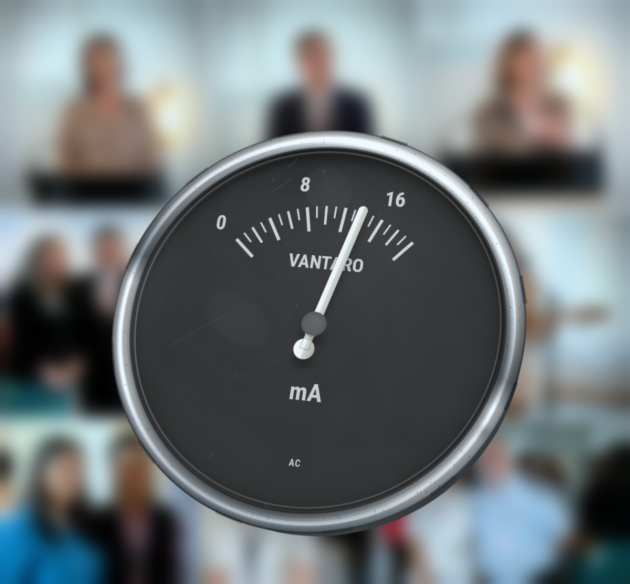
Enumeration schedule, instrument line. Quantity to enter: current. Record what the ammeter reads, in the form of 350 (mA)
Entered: 14 (mA)
